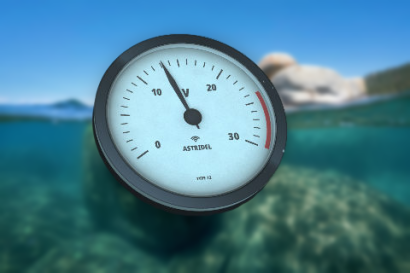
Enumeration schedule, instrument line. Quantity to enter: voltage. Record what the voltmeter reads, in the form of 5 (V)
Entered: 13 (V)
